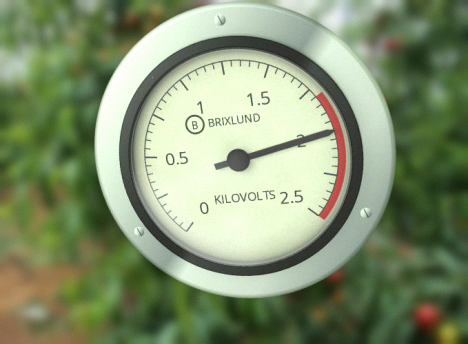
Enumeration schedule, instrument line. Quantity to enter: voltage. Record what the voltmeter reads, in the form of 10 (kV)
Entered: 2 (kV)
